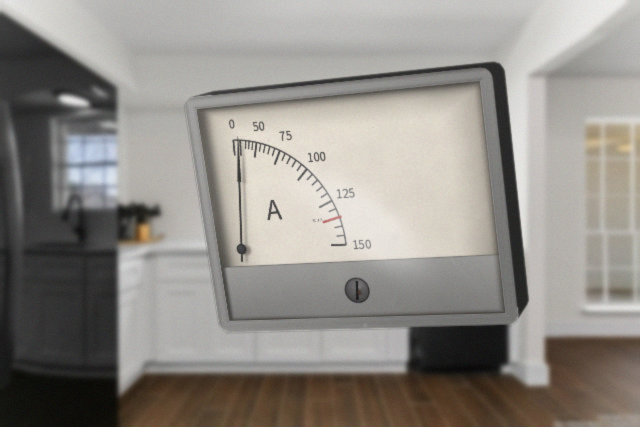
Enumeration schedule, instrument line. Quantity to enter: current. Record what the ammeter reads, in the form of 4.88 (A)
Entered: 25 (A)
